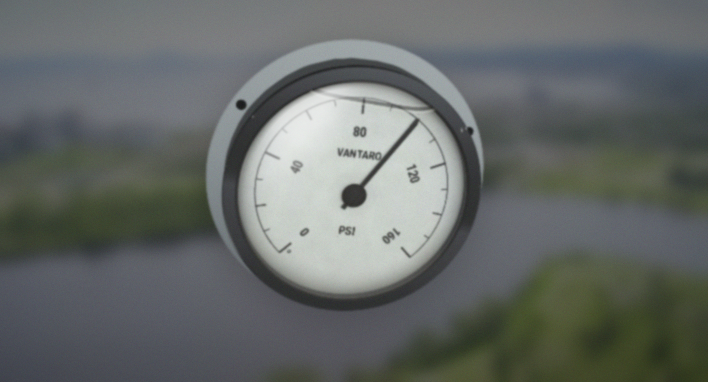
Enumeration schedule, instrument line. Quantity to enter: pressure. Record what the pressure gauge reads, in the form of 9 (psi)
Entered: 100 (psi)
